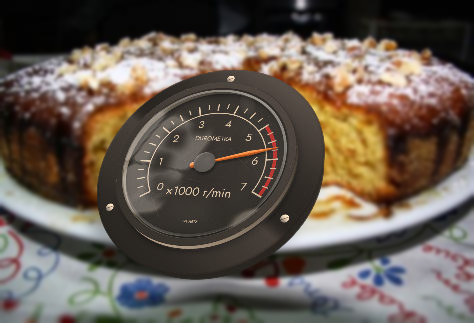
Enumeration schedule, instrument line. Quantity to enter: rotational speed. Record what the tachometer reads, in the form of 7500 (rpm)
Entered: 5750 (rpm)
